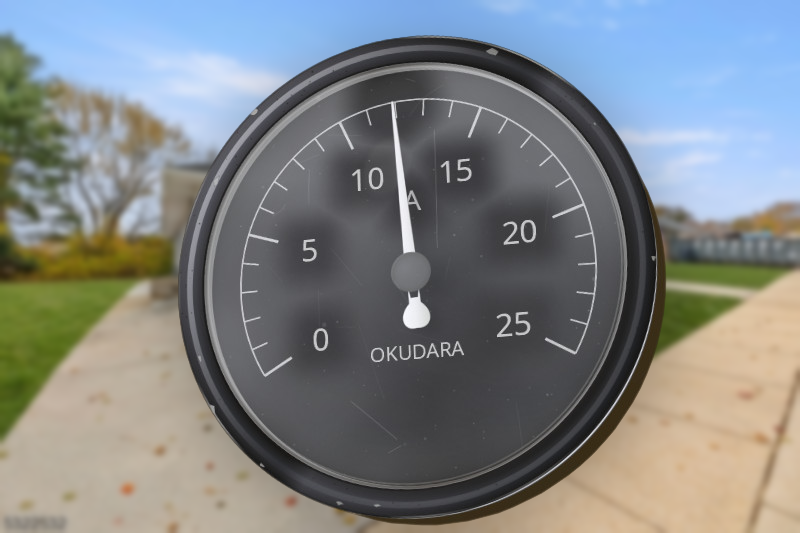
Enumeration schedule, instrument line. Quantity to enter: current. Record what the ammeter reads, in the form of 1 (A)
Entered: 12 (A)
